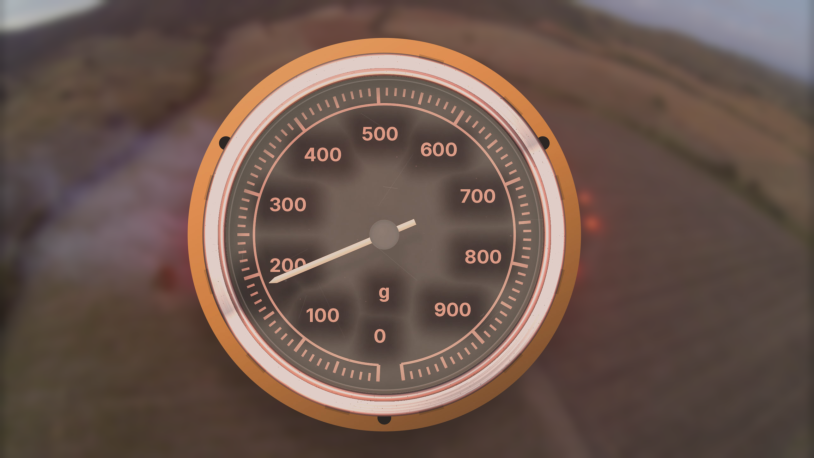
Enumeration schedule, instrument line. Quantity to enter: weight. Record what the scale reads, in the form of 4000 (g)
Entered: 185 (g)
